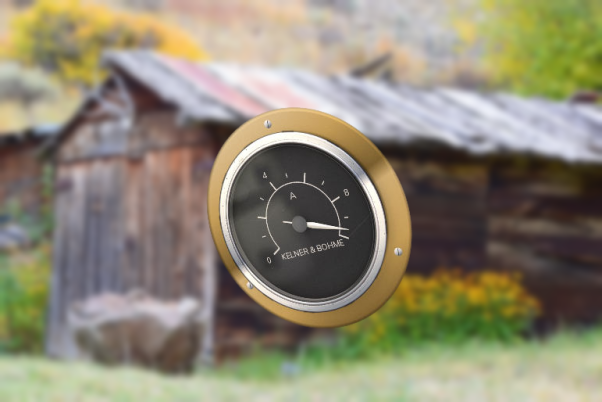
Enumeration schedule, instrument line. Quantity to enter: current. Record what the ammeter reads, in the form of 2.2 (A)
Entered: 9.5 (A)
